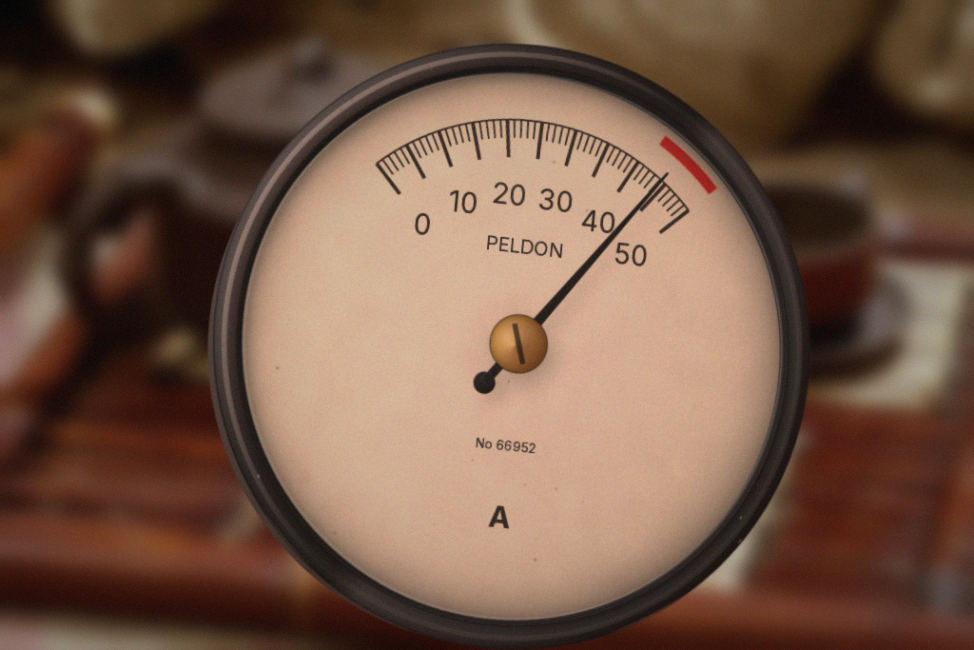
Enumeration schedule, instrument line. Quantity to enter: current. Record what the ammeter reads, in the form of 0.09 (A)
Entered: 44 (A)
